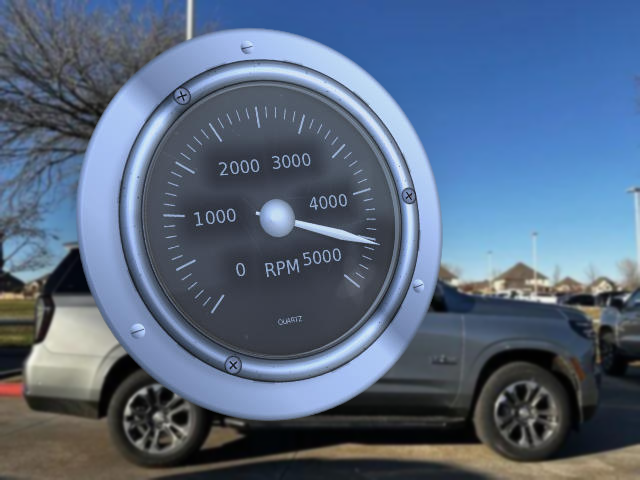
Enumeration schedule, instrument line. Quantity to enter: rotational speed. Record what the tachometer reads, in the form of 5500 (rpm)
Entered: 4550 (rpm)
